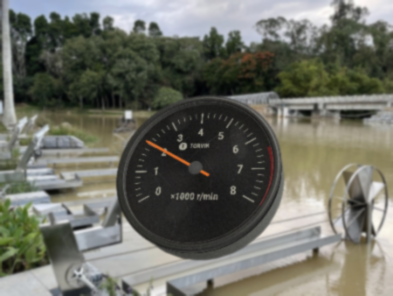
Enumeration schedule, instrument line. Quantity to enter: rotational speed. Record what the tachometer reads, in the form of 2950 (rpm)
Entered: 2000 (rpm)
